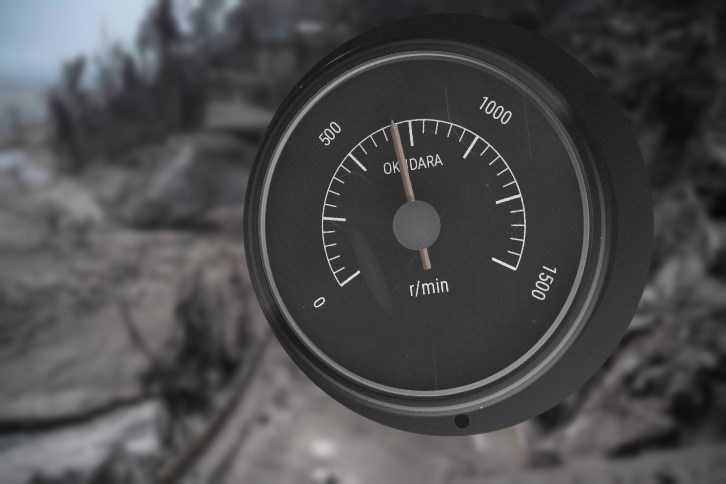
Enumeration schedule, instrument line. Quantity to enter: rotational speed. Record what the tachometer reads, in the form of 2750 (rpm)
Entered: 700 (rpm)
